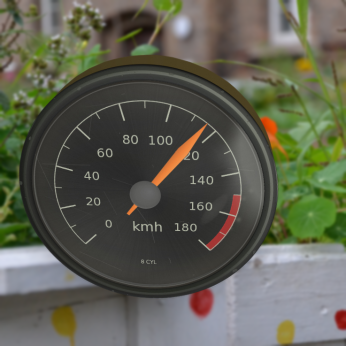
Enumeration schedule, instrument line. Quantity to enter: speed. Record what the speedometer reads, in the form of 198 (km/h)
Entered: 115 (km/h)
